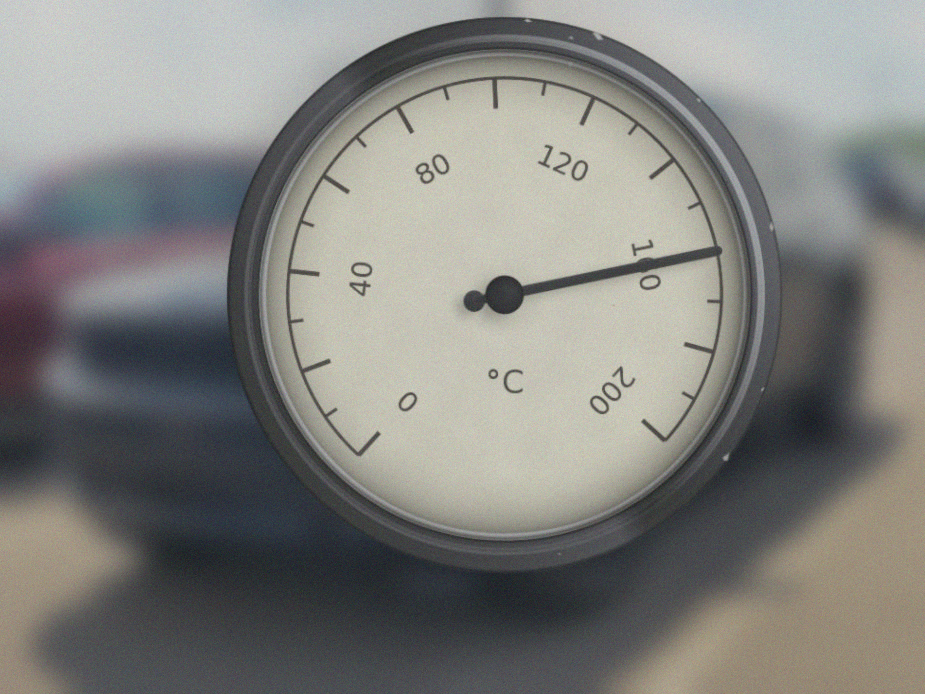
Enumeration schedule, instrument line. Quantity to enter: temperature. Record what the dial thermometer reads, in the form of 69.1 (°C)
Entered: 160 (°C)
